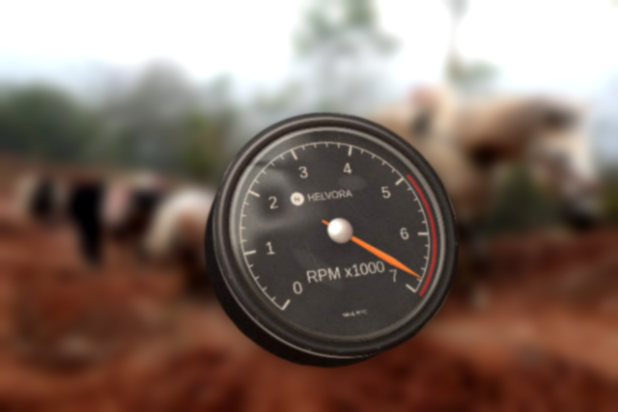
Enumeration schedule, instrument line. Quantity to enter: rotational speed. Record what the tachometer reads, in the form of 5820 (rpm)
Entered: 6800 (rpm)
